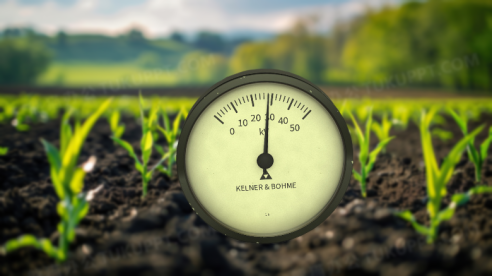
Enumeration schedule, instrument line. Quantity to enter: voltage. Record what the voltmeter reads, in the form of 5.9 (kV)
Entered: 28 (kV)
